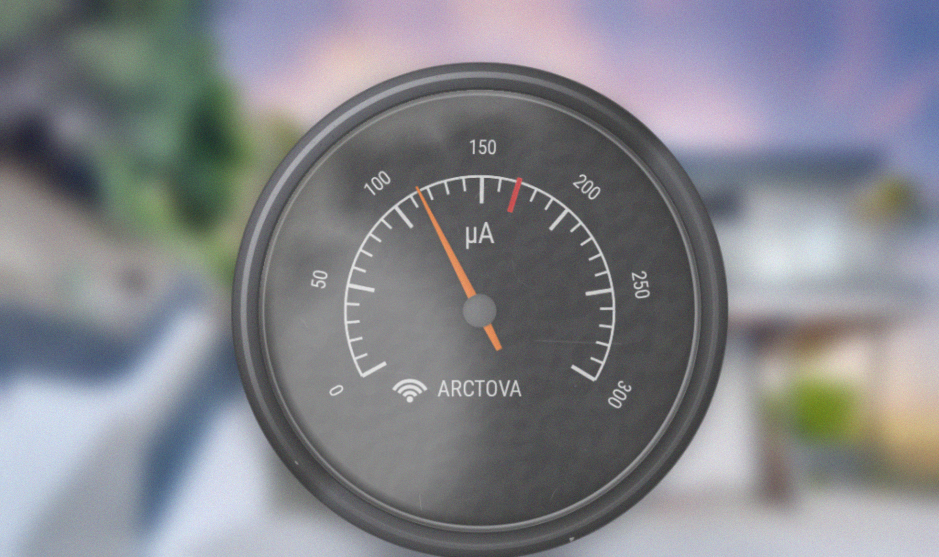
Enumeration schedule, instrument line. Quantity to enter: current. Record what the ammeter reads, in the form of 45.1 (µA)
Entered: 115 (µA)
